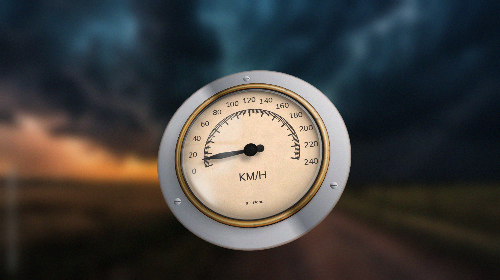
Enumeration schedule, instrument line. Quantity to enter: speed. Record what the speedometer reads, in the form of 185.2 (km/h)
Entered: 10 (km/h)
